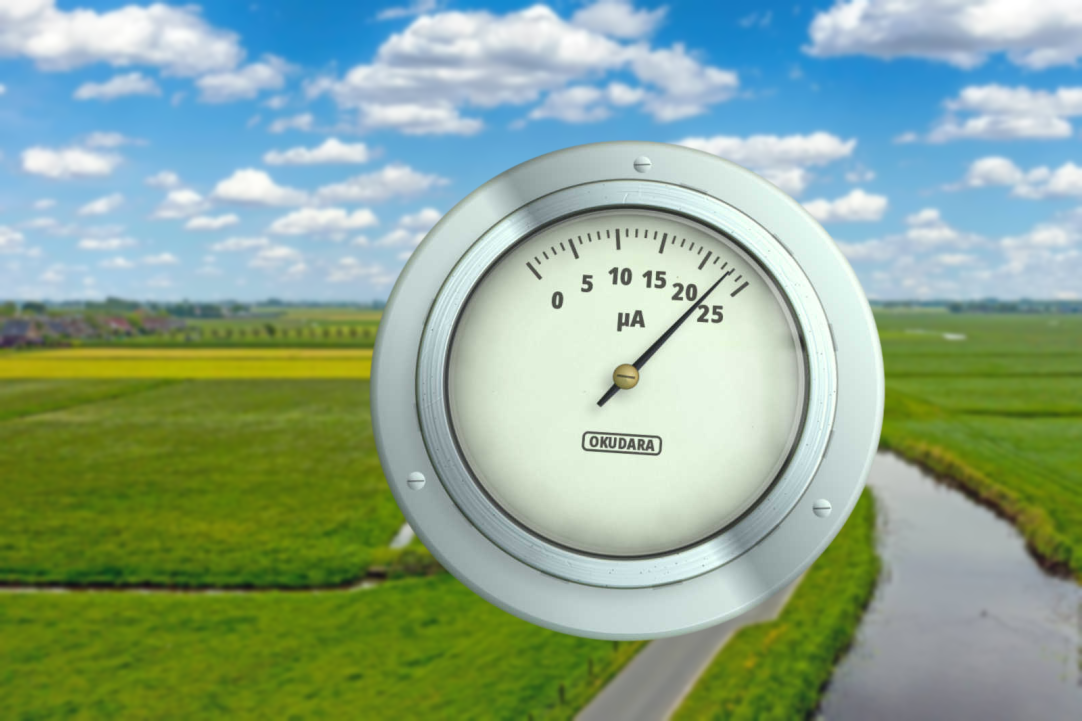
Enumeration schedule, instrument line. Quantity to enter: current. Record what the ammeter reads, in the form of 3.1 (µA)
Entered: 23 (µA)
